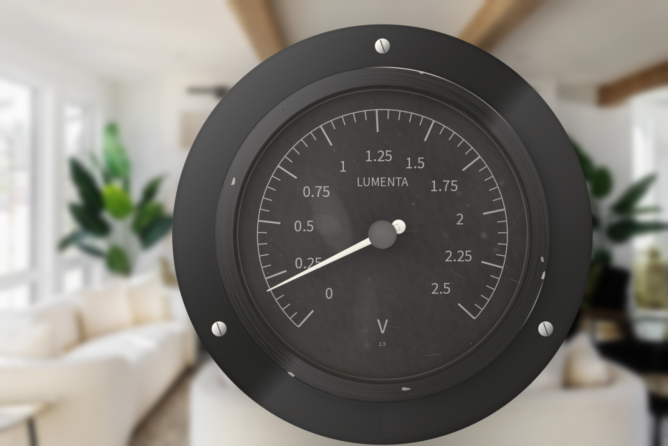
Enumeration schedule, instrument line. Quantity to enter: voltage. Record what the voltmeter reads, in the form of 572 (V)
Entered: 0.2 (V)
